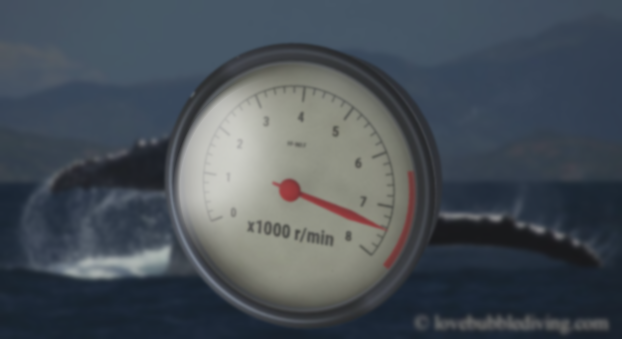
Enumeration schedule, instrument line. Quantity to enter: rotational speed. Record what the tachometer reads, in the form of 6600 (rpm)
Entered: 7400 (rpm)
